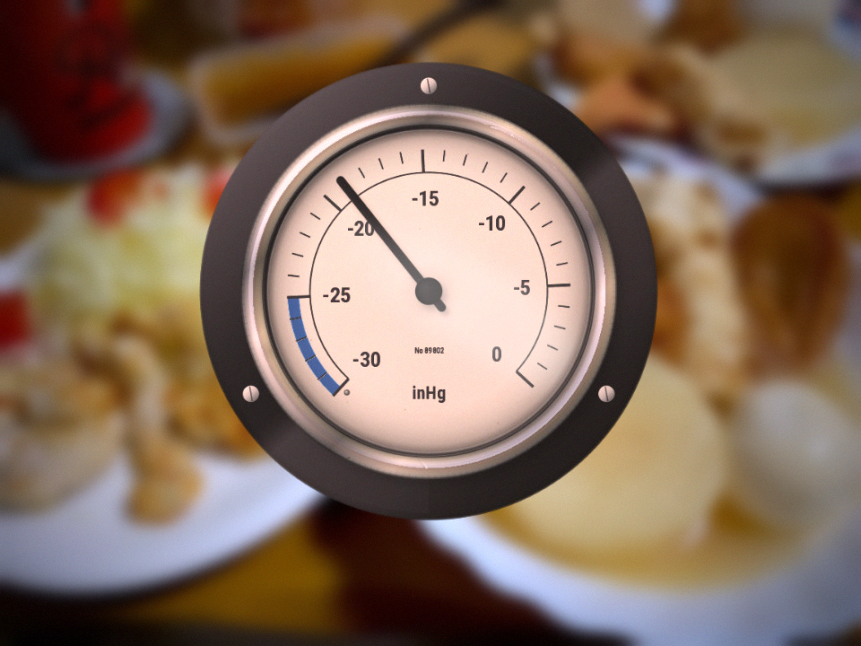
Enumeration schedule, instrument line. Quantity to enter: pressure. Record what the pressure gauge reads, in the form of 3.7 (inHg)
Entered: -19 (inHg)
